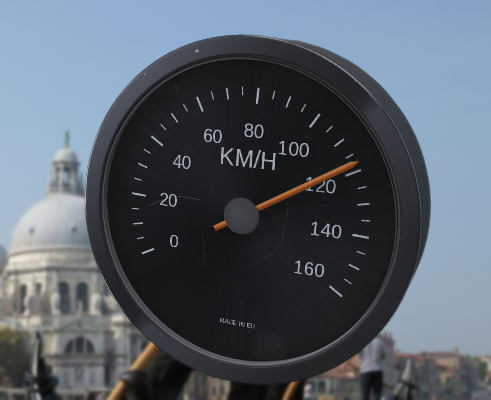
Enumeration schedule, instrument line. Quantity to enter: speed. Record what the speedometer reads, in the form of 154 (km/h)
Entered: 117.5 (km/h)
